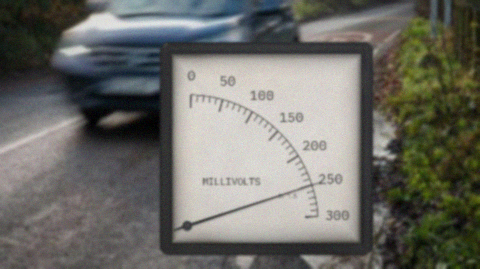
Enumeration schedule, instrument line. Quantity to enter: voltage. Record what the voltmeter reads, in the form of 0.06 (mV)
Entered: 250 (mV)
